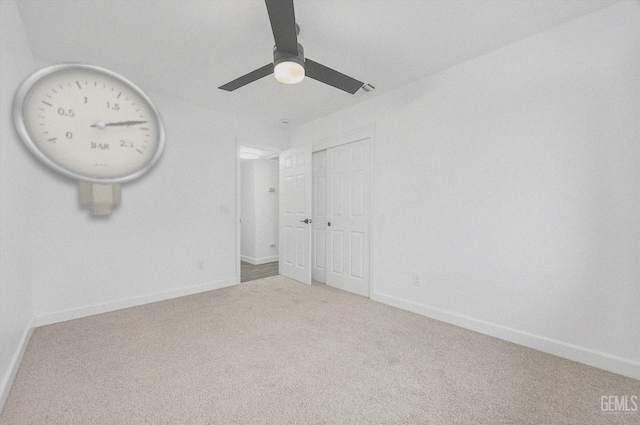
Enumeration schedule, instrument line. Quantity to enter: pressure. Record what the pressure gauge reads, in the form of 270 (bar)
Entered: 2 (bar)
